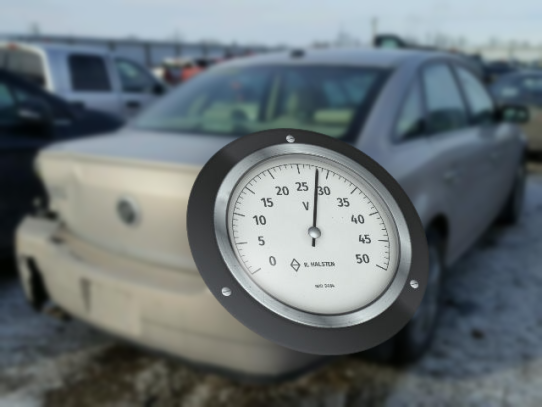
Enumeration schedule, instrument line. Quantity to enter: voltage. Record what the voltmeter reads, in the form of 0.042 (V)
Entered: 28 (V)
